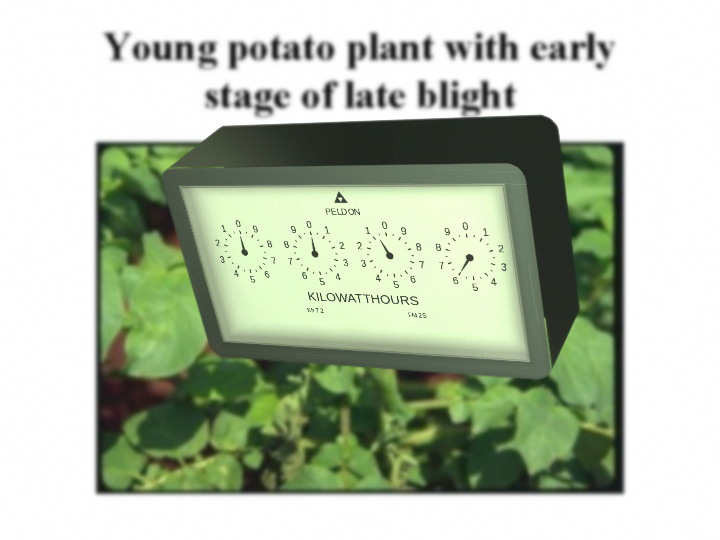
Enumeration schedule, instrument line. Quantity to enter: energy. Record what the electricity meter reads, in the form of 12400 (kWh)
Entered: 6 (kWh)
